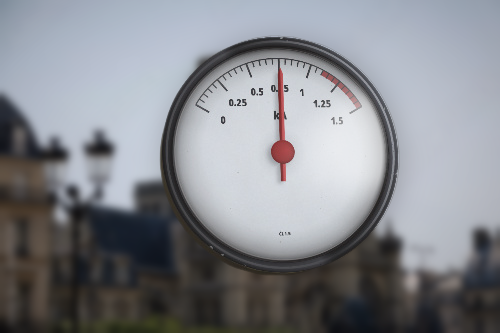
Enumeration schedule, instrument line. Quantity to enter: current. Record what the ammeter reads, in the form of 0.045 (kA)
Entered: 0.75 (kA)
